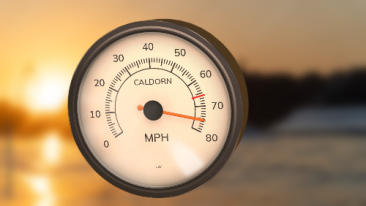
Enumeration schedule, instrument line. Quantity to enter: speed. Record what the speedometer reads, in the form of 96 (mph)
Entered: 75 (mph)
